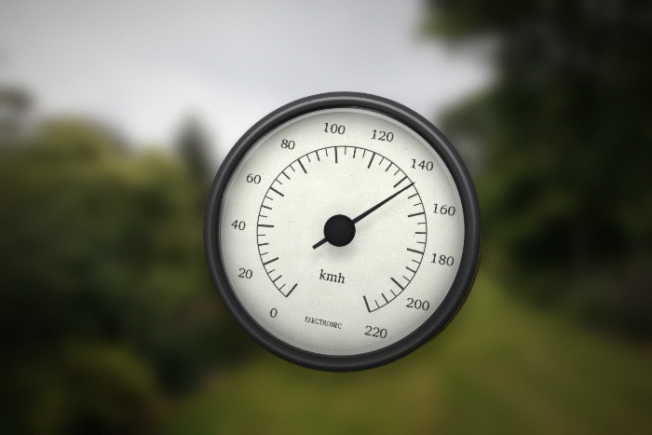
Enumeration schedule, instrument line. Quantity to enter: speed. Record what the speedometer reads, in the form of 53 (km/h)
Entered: 145 (km/h)
